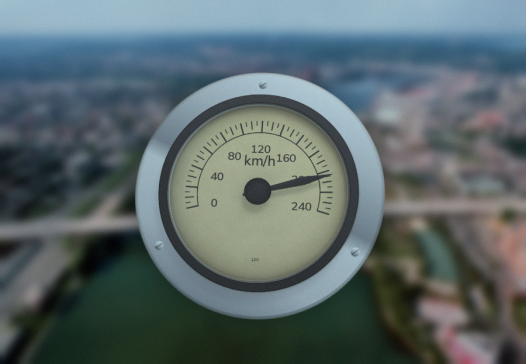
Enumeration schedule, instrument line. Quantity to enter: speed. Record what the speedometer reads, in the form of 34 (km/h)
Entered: 205 (km/h)
